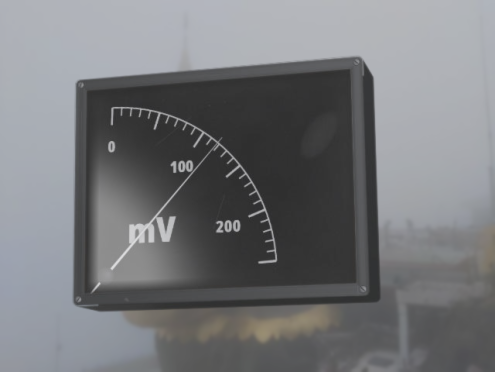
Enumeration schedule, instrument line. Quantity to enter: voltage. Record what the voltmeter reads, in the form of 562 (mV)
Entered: 120 (mV)
